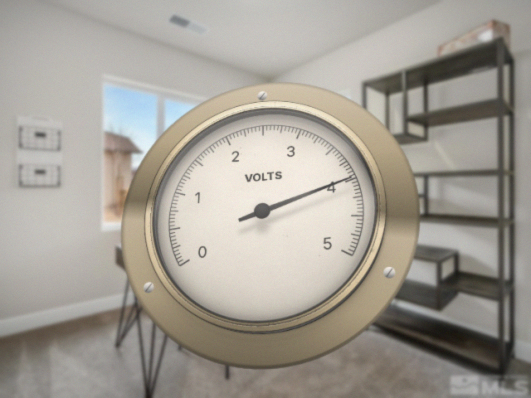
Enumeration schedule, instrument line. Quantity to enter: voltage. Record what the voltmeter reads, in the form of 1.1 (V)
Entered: 4 (V)
